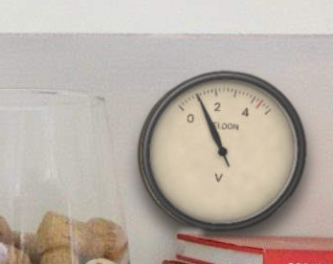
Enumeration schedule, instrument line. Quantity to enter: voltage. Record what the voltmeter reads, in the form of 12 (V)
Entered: 1 (V)
